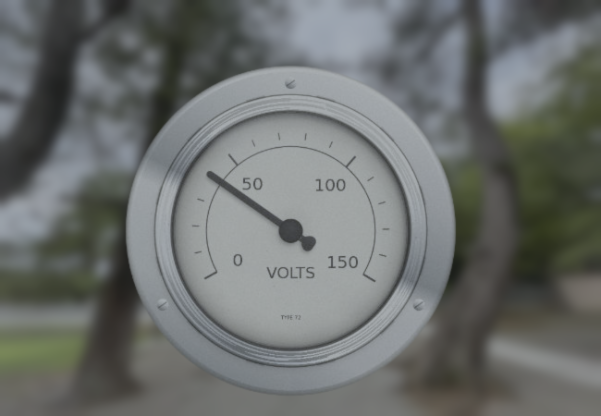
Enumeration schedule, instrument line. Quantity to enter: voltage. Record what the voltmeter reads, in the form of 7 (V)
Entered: 40 (V)
